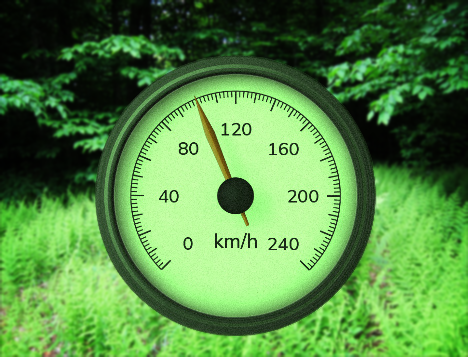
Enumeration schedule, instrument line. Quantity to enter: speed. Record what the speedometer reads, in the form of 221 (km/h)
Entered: 100 (km/h)
